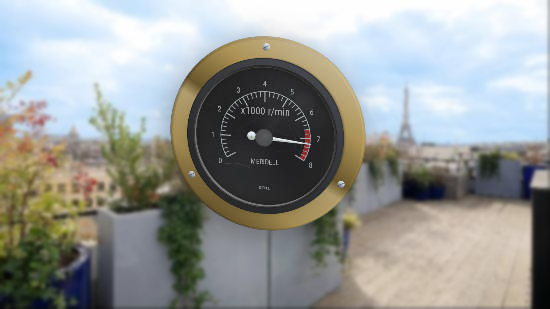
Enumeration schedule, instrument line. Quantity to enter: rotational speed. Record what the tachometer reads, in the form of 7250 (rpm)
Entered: 7200 (rpm)
